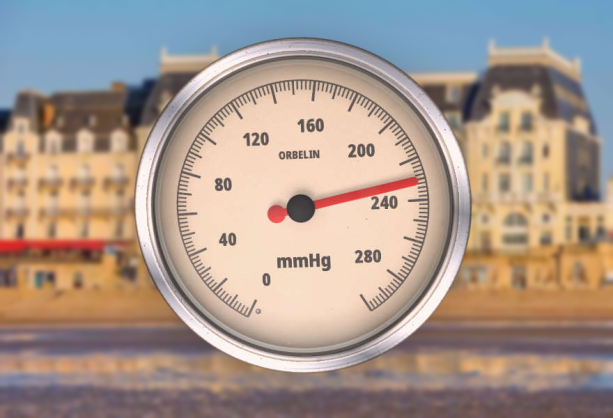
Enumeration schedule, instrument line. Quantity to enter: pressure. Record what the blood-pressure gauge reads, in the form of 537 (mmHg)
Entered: 230 (mmHg)
